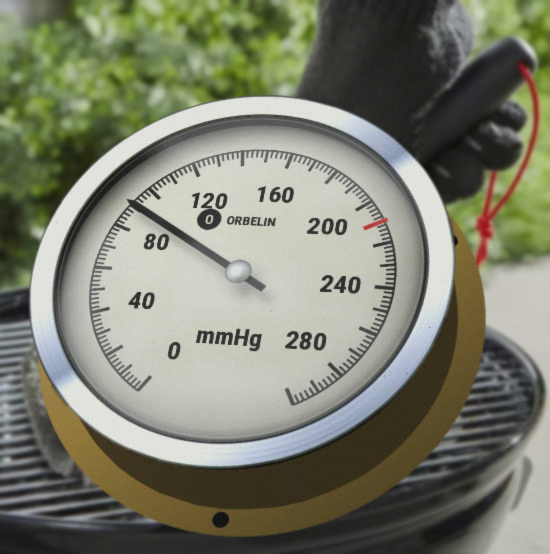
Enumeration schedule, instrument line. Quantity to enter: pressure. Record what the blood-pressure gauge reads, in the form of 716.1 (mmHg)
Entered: 90 (mmHg)
